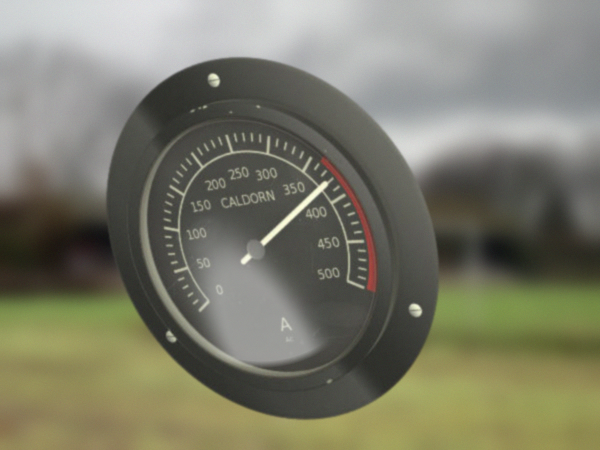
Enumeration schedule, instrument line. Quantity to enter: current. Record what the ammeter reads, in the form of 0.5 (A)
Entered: 380 (A)
